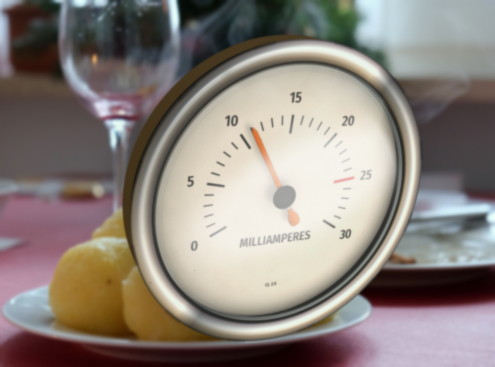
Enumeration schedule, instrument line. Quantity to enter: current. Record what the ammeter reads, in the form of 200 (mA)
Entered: 11 (mA)
